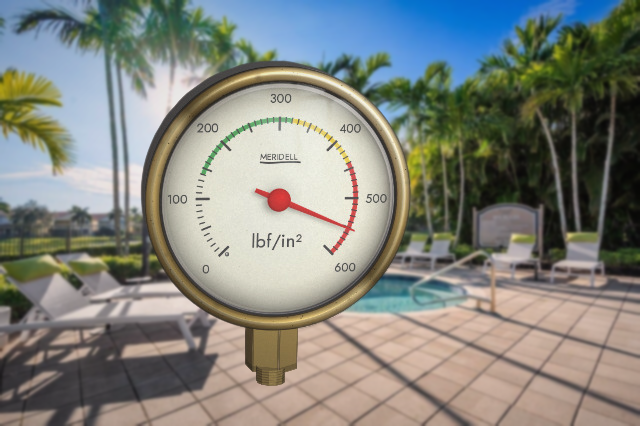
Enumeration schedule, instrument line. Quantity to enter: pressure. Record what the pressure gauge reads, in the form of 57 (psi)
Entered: 550 (psi)
